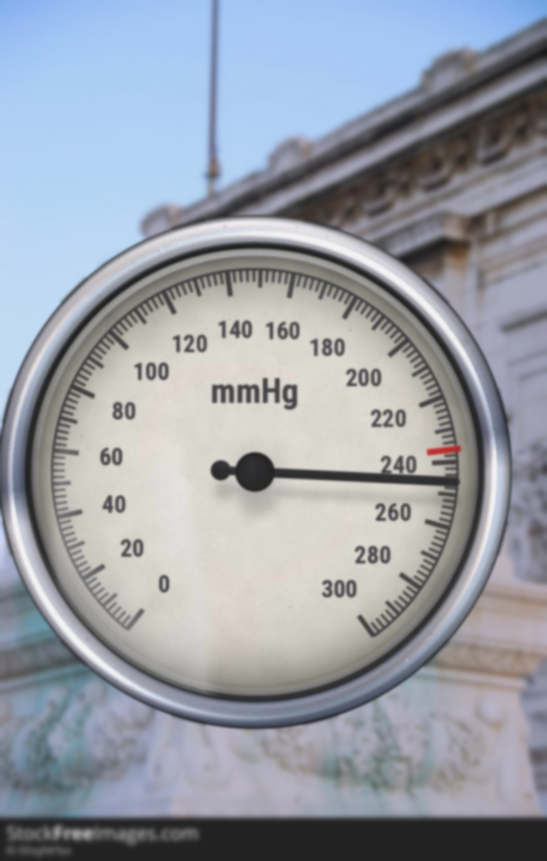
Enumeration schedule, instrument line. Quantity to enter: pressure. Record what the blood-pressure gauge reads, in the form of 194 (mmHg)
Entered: 246 (mmHg)
